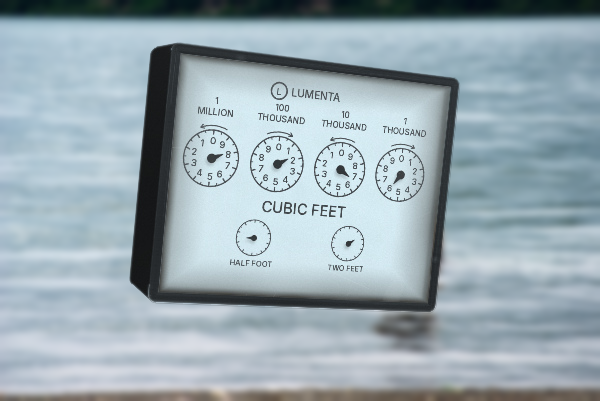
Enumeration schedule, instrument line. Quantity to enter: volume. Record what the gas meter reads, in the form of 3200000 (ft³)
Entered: 816600 (ft³)
